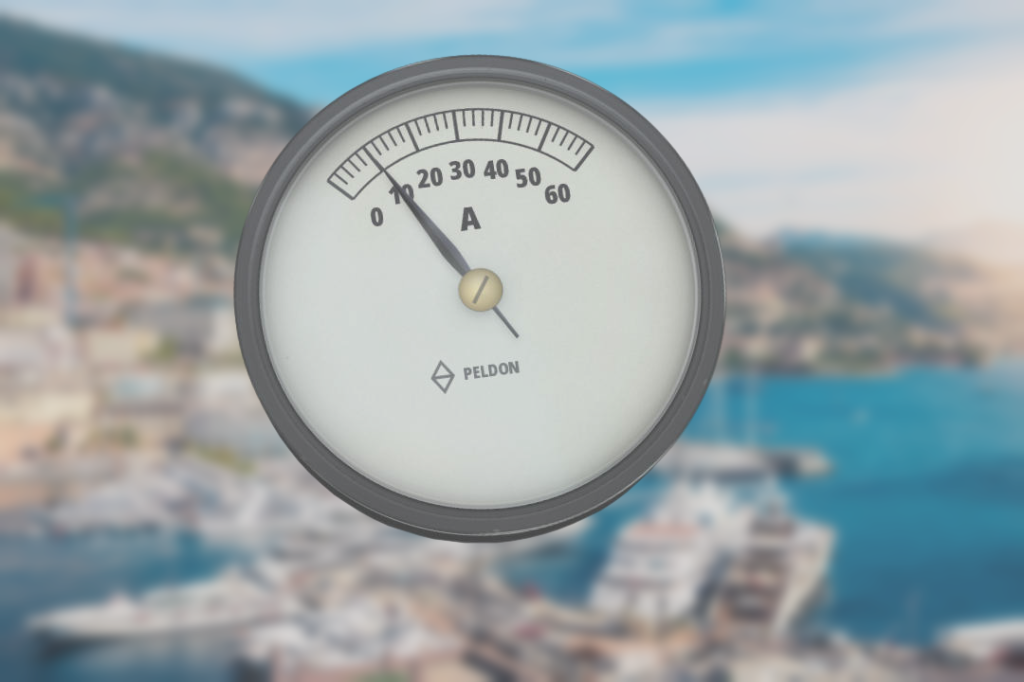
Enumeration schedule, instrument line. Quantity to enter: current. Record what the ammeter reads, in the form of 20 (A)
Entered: 10 (A)
